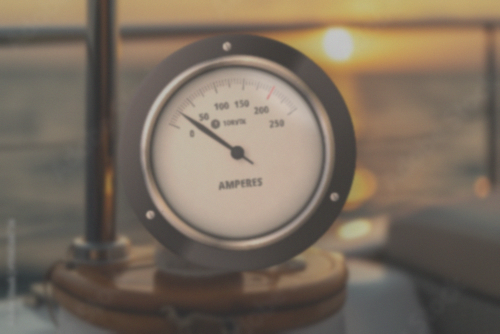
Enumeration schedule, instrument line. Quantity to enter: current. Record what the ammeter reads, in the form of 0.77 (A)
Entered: 25 (A)
